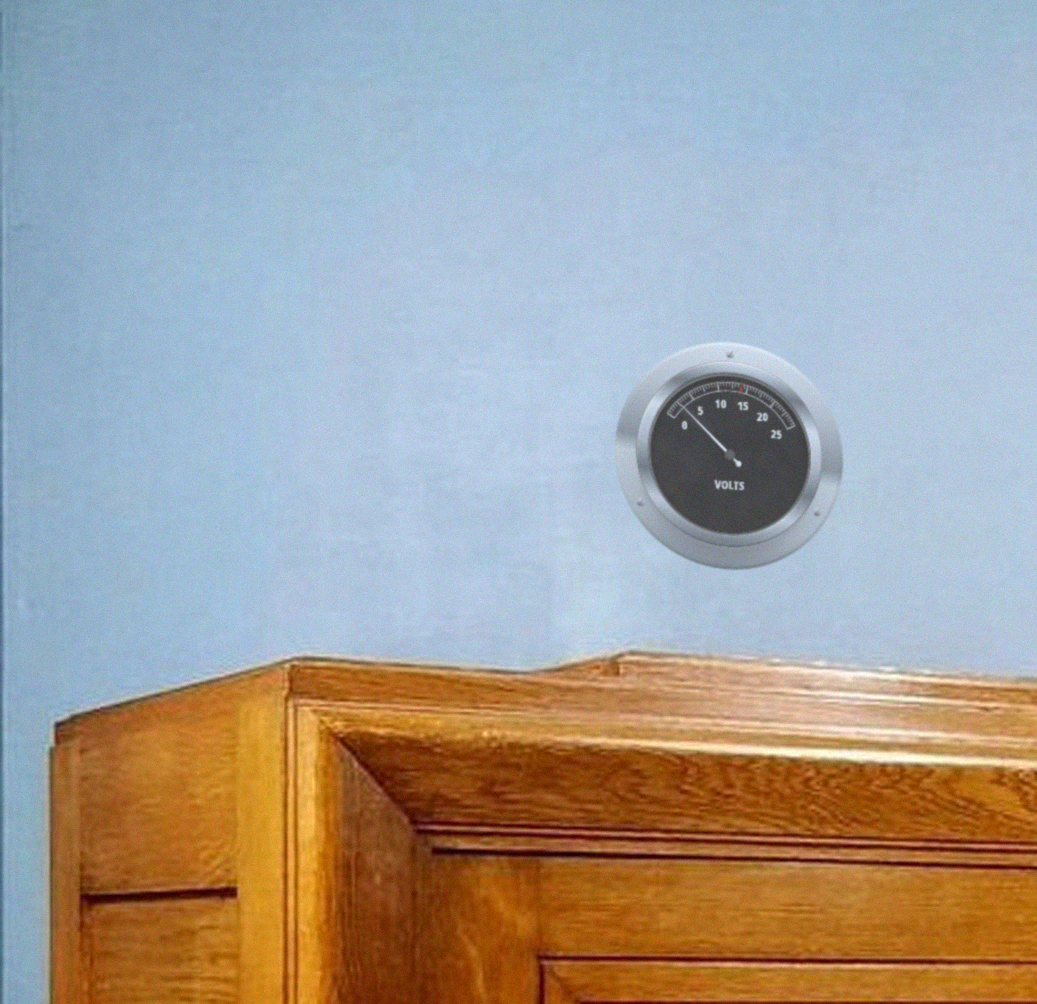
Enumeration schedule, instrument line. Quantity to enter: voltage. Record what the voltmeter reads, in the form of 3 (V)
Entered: 2.5 (V)
